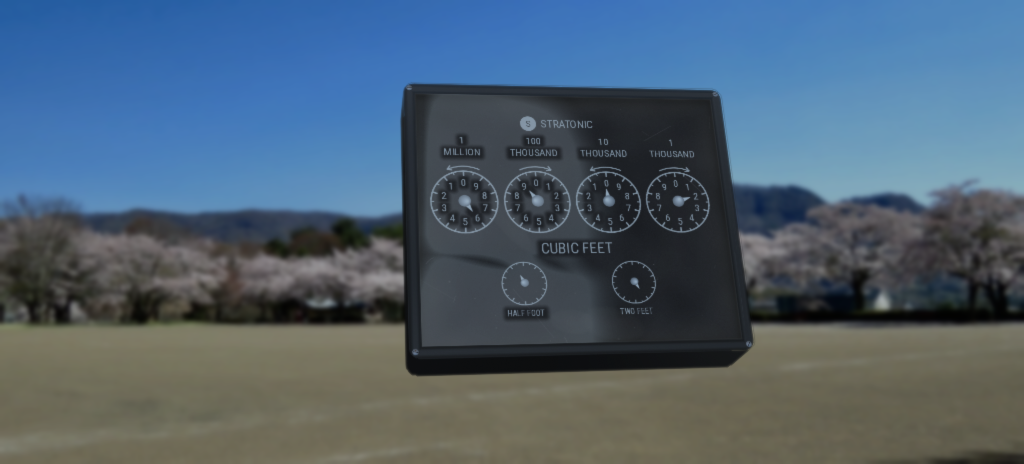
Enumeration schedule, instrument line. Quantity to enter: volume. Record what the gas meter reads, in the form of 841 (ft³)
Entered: 590200 (ft³)
